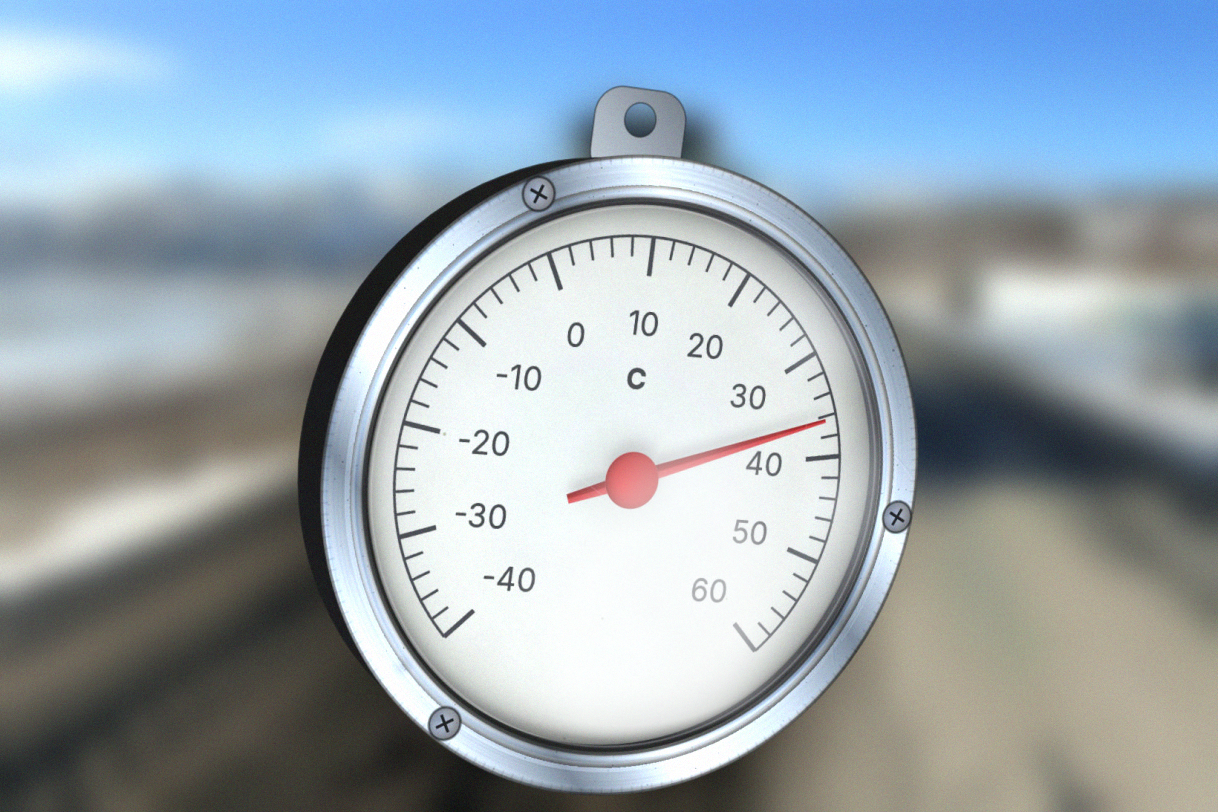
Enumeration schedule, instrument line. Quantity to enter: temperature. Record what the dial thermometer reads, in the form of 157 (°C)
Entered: 36 (°C)
